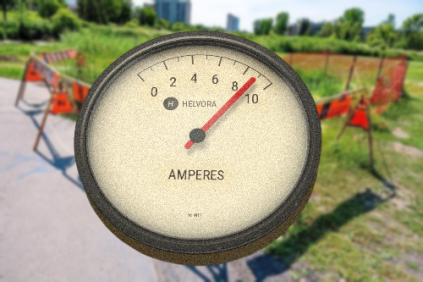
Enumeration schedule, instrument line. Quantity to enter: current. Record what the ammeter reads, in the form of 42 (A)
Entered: 9 (A)
